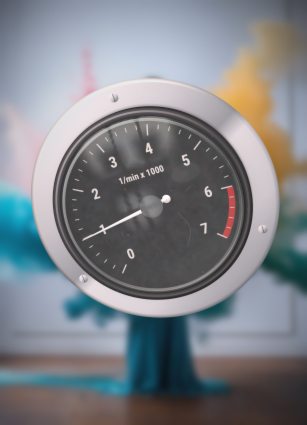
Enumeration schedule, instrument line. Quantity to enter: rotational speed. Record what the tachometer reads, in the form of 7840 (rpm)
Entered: 1000 (rpm)
